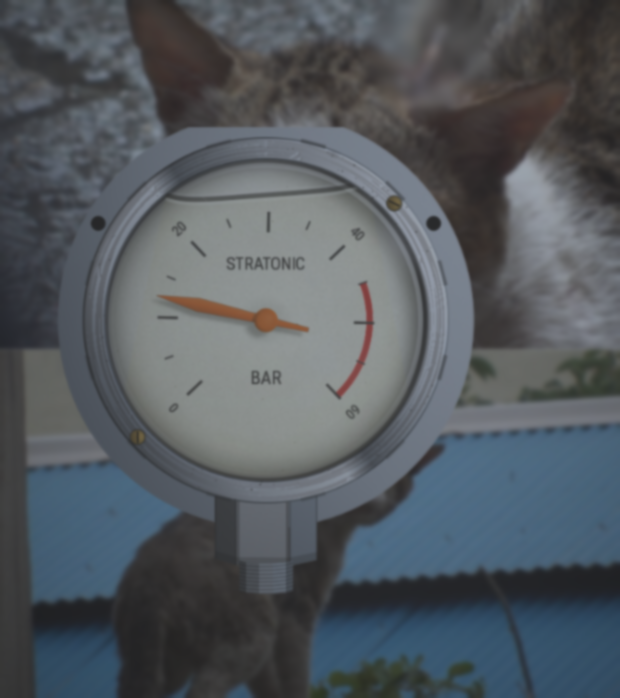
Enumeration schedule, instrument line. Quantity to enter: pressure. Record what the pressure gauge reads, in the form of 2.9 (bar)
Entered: 12.5 (bar)
